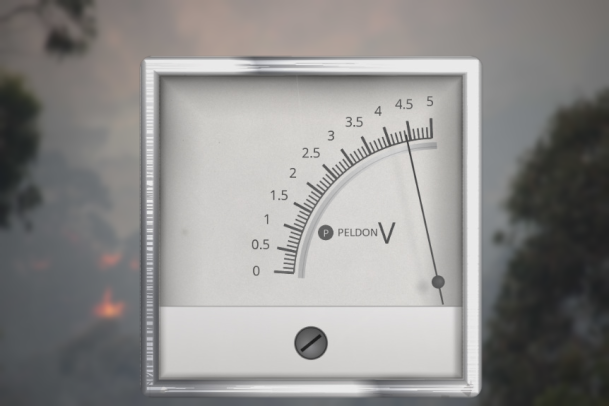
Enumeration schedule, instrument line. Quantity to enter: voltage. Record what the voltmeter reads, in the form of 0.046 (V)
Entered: 4.4 (V)
